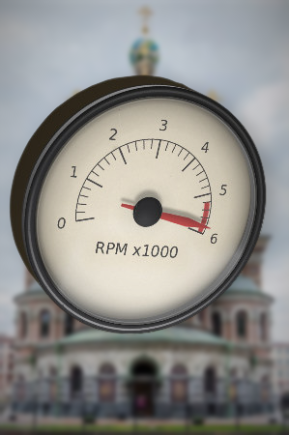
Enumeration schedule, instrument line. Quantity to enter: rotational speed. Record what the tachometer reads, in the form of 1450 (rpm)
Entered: 5800 (rpm)
